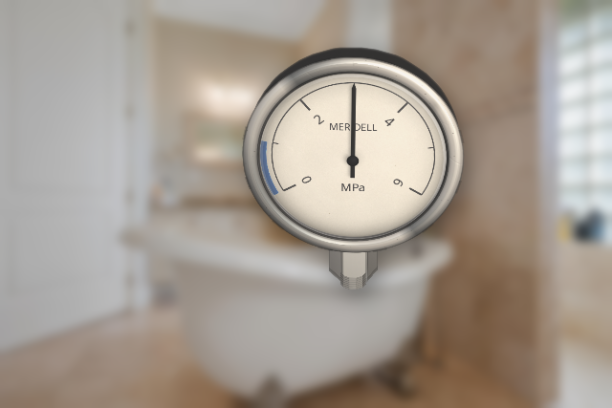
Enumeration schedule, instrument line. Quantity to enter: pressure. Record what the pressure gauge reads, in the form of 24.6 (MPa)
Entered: 3 (MPa)
